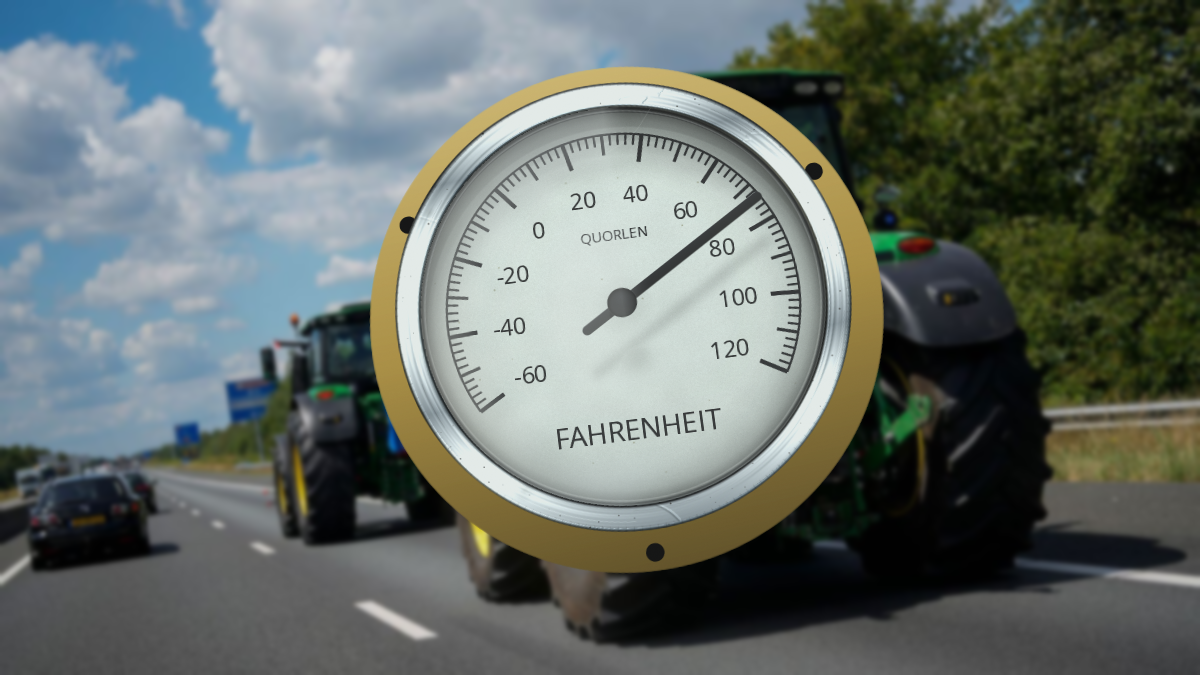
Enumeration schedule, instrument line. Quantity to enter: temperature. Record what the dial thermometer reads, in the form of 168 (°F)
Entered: 74 (°F)
